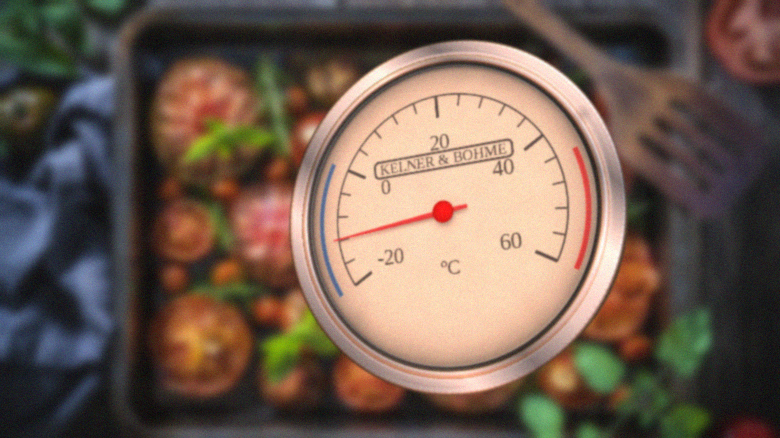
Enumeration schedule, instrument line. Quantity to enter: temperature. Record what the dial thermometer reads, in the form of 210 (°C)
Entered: -12 (°C)
